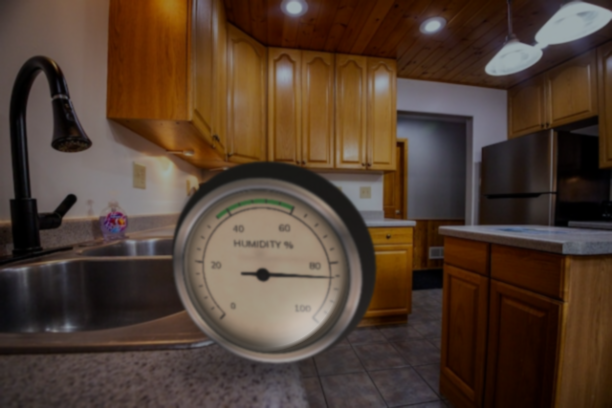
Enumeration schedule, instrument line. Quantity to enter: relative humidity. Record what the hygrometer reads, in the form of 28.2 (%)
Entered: 84 (%)
